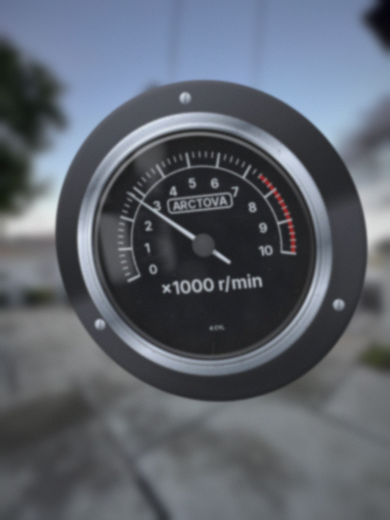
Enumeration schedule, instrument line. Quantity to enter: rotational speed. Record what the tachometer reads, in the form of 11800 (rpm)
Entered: 2800 (rpm)
